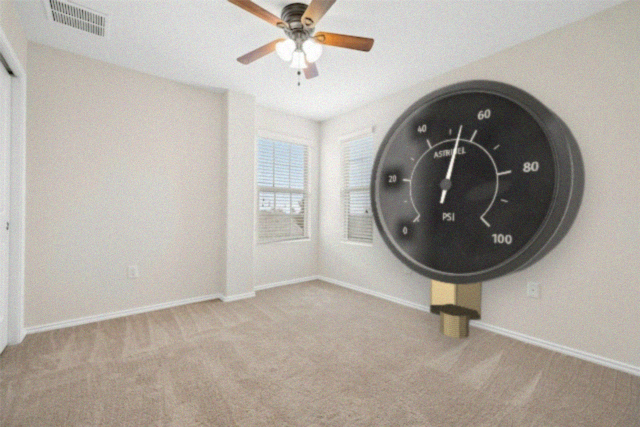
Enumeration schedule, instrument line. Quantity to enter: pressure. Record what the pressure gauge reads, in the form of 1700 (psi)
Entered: 55 (psi)
